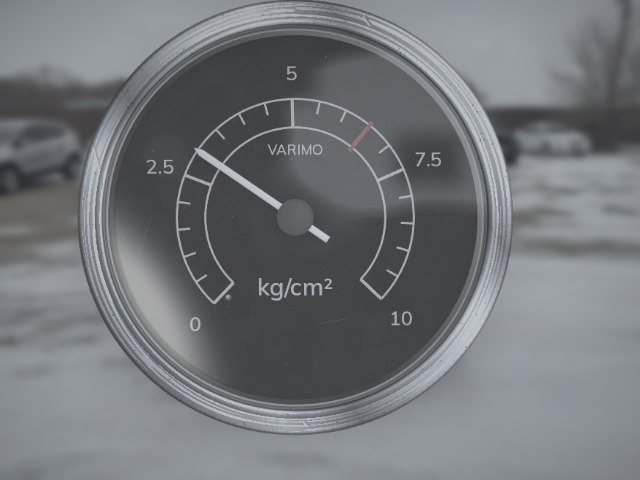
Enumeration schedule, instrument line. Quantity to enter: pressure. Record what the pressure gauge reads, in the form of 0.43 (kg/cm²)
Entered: 3 (kg/cm²)
